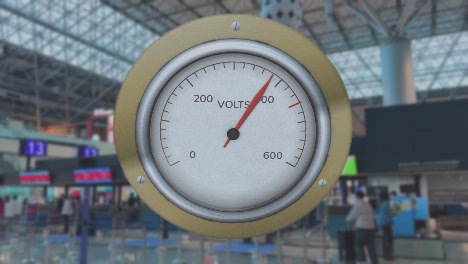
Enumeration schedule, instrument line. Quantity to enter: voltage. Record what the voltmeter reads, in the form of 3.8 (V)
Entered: 380 (V)
